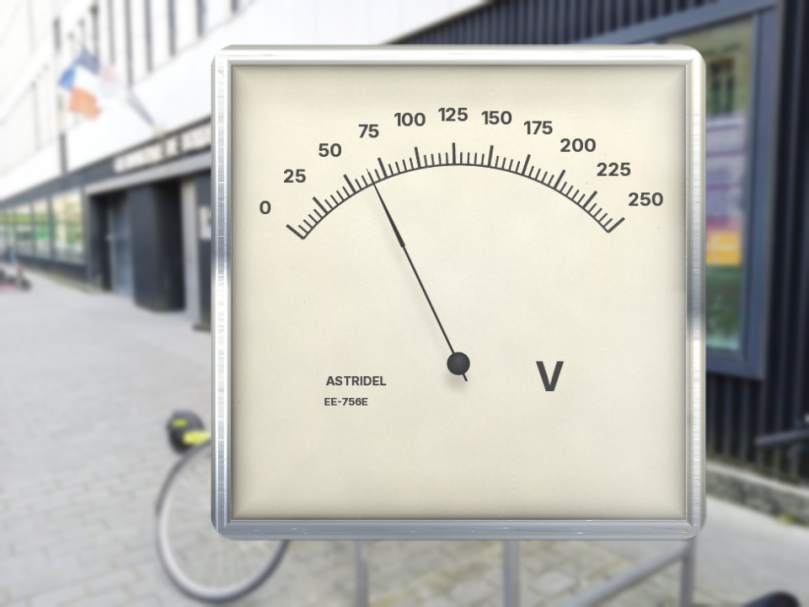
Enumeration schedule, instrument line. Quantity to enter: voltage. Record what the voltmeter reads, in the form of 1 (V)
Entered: 65 (V)
